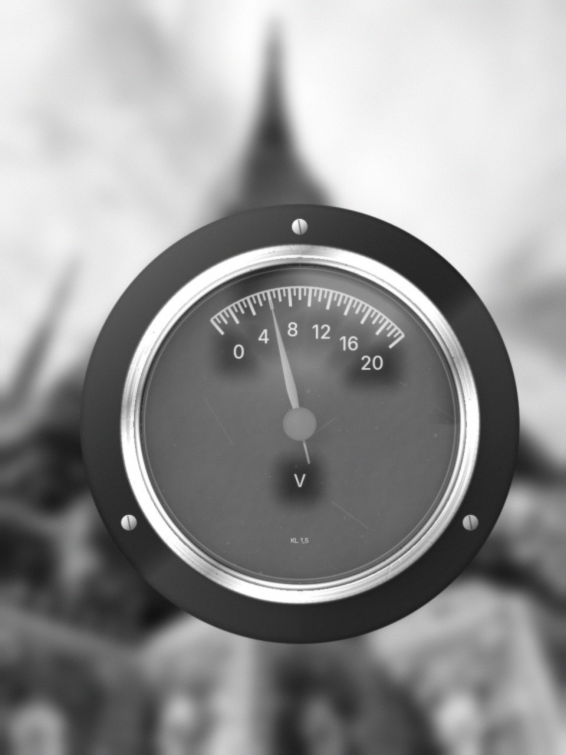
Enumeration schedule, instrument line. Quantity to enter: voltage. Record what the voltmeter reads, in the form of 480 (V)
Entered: 6 (V)
